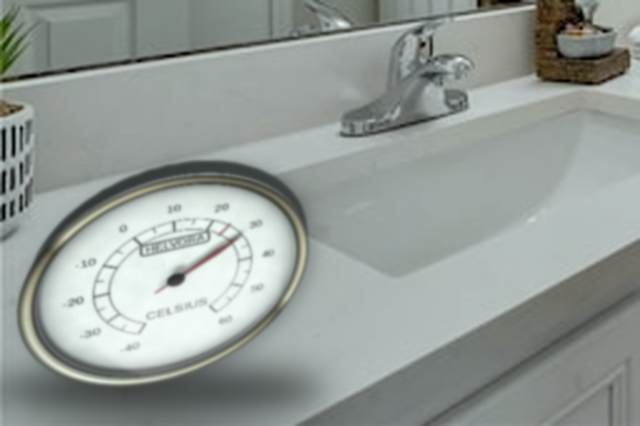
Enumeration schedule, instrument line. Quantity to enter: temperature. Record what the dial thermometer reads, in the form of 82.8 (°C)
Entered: 30 (°C)
